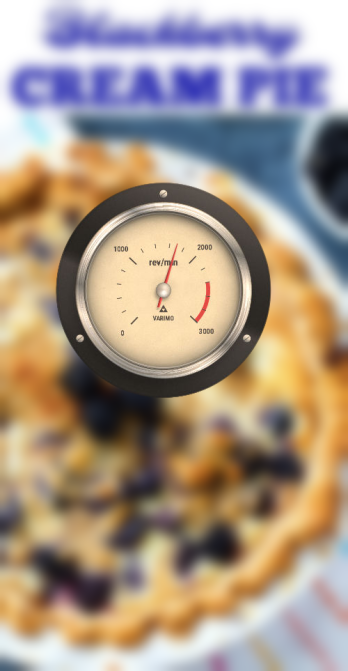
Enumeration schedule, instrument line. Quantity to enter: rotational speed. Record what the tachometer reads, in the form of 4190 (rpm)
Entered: 1700 (rpm)
